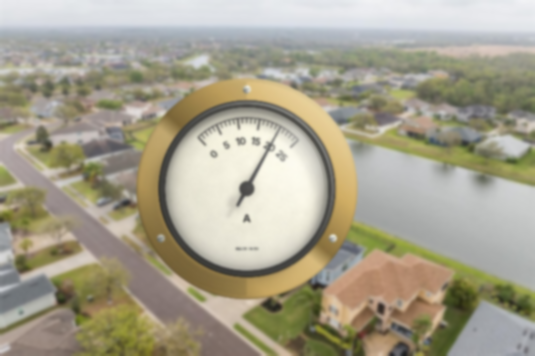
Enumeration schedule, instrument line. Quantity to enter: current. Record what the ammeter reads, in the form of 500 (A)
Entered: 20 (A)
